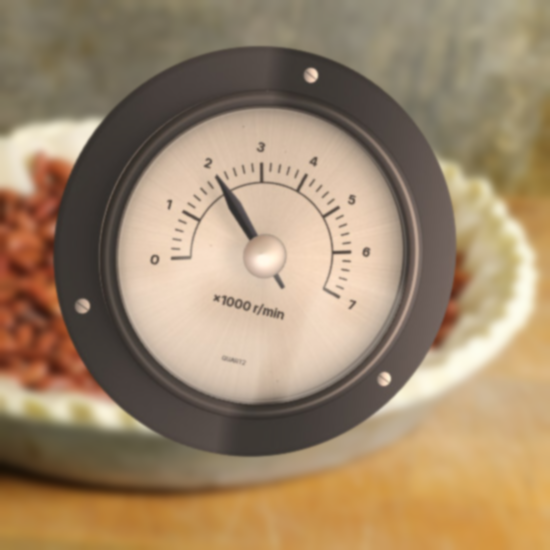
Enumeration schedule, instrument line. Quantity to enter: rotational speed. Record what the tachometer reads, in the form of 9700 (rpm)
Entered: 2000 (rpm)
